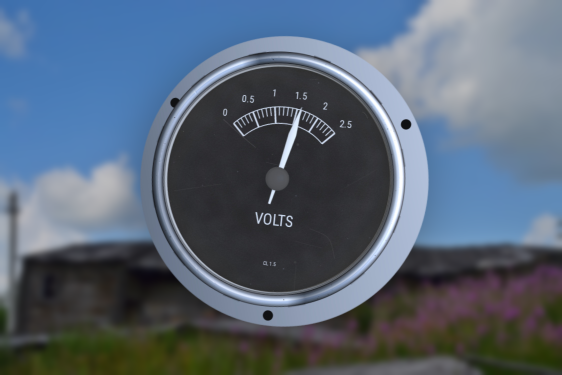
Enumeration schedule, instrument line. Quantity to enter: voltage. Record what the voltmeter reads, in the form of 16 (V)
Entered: 1.6 (V)
